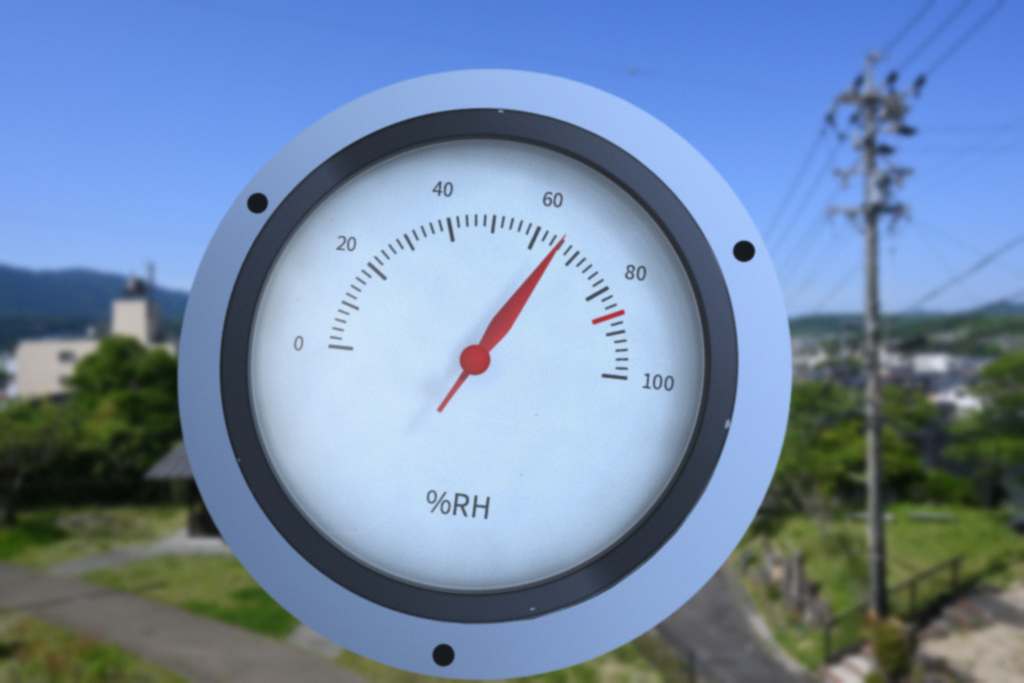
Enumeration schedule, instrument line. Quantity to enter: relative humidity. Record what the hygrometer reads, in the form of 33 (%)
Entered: 66 (%)
